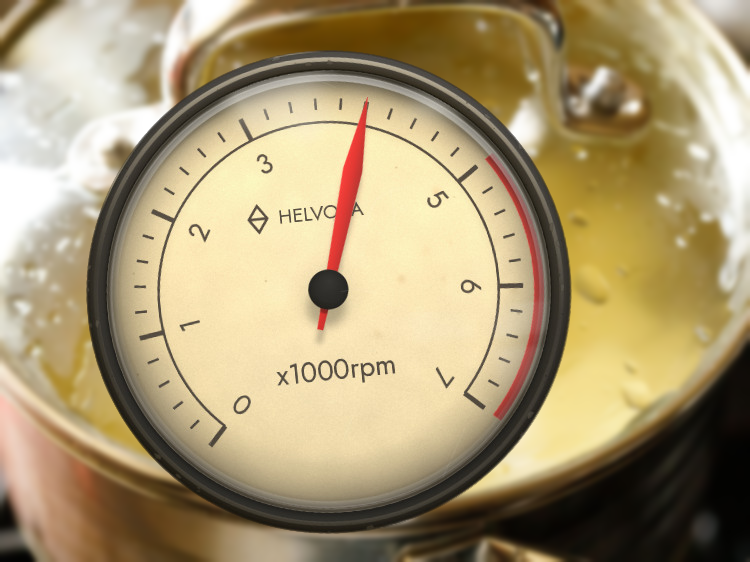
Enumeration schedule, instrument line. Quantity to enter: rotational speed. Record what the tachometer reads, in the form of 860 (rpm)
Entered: 4000 (rpm)
